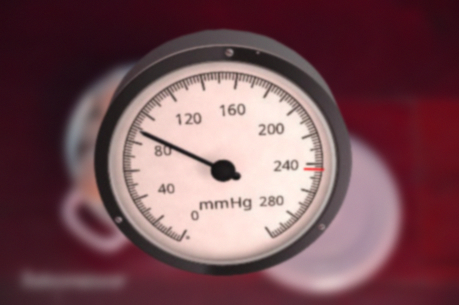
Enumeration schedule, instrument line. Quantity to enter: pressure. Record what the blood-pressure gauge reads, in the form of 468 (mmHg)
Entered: 90 (mmHg)
